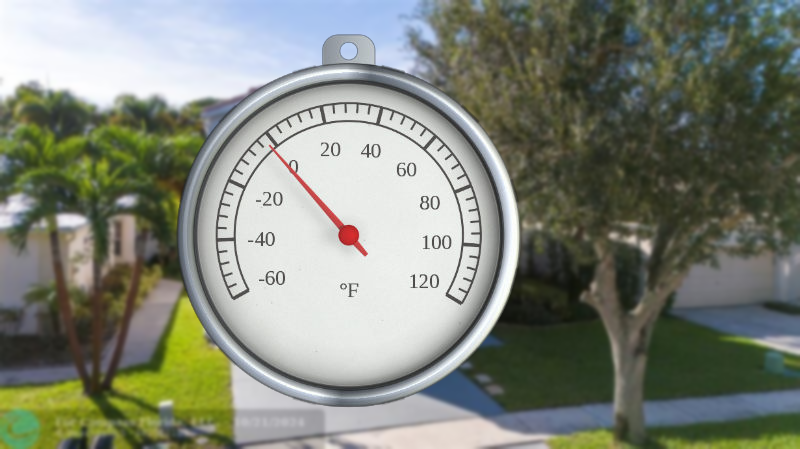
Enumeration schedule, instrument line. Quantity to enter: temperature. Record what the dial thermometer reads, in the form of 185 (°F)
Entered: -2 (°F)
